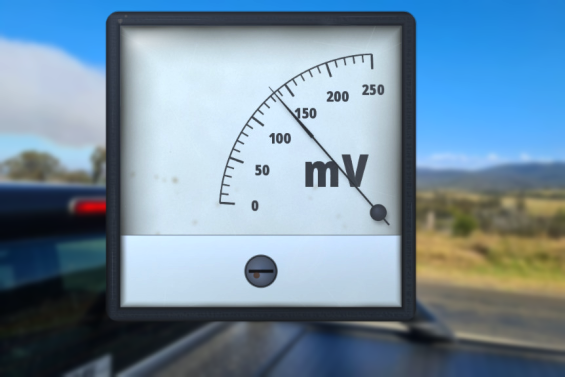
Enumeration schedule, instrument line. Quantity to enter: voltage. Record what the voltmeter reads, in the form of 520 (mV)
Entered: 135 (mV)
